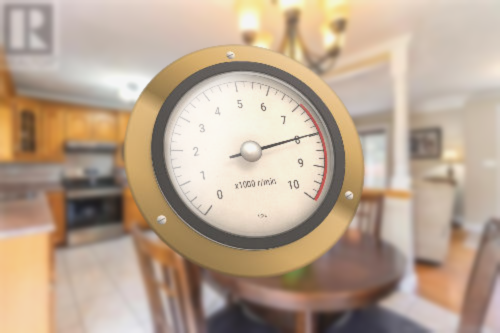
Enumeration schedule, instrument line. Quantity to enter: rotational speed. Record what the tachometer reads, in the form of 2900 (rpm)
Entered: 8000 (rpm)
